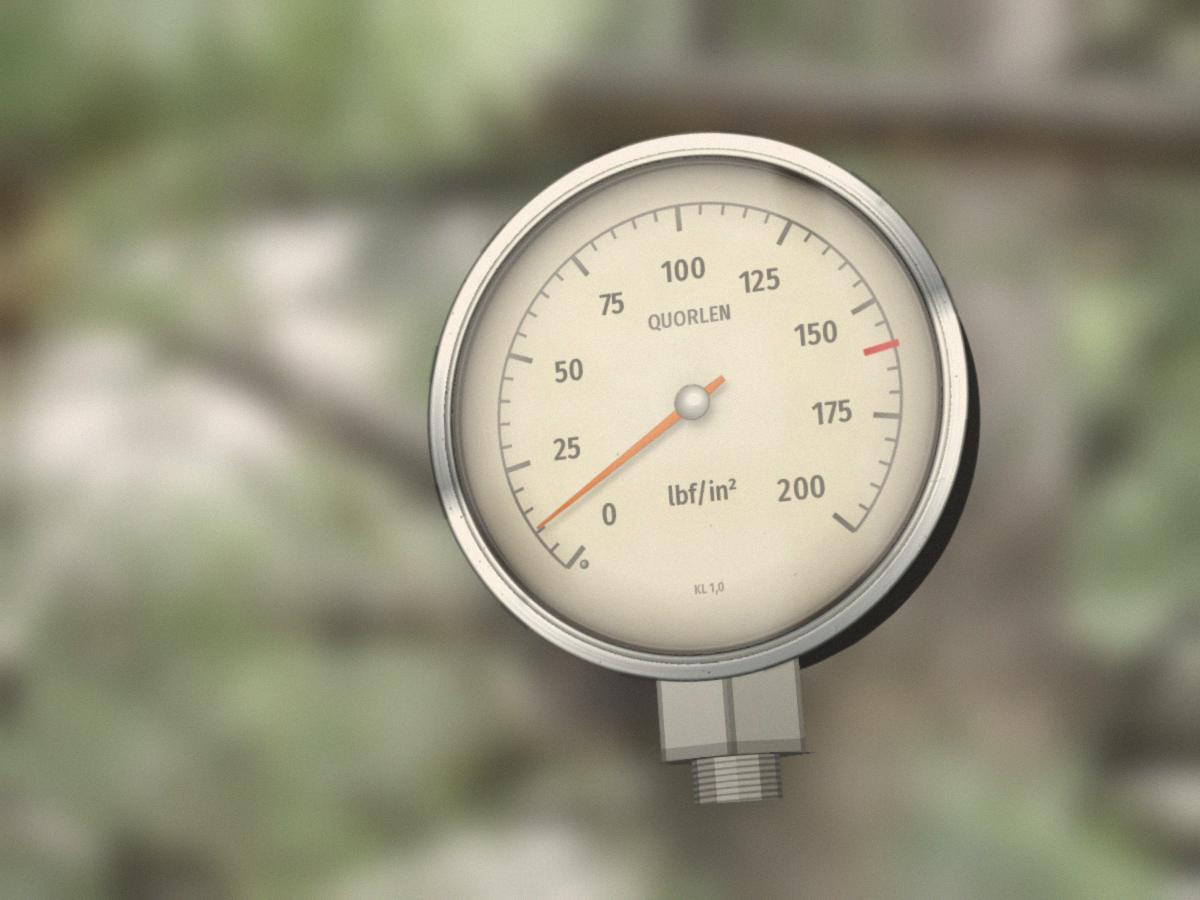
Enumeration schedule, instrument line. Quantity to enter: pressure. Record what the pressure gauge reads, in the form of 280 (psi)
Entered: 10 (psi)
